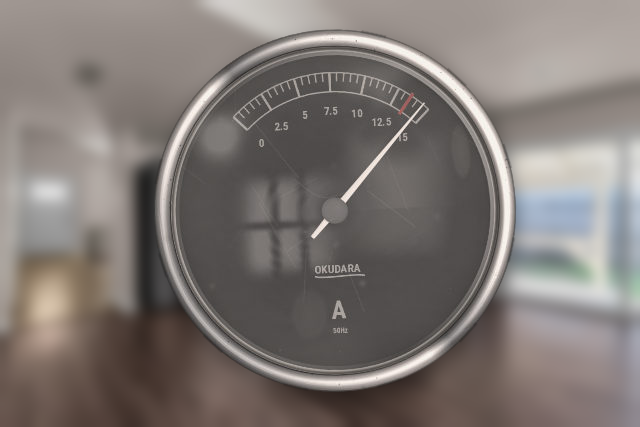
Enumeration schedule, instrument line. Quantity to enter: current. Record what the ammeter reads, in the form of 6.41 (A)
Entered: 14.5 (A)
